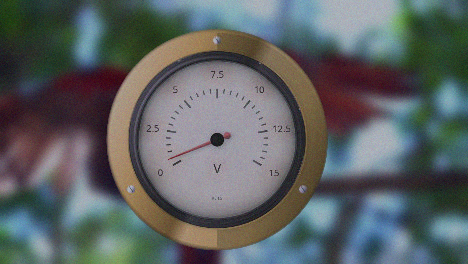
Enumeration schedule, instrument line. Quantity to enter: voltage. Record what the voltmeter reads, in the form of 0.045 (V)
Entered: 0.5 (V)
